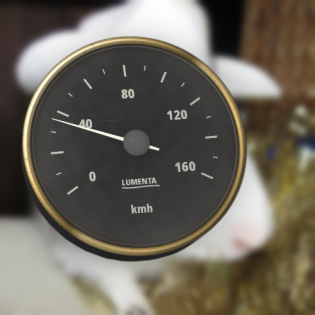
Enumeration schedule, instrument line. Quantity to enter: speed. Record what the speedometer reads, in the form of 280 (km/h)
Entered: 35 (km/h)
